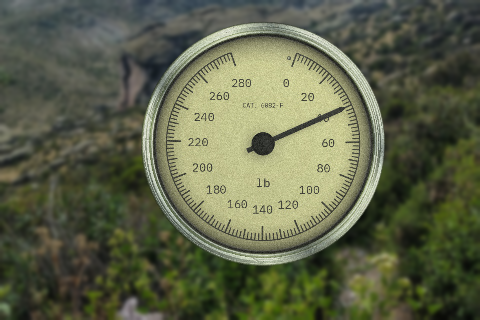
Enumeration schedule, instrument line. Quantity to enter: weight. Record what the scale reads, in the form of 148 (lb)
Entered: 40 (lb)
